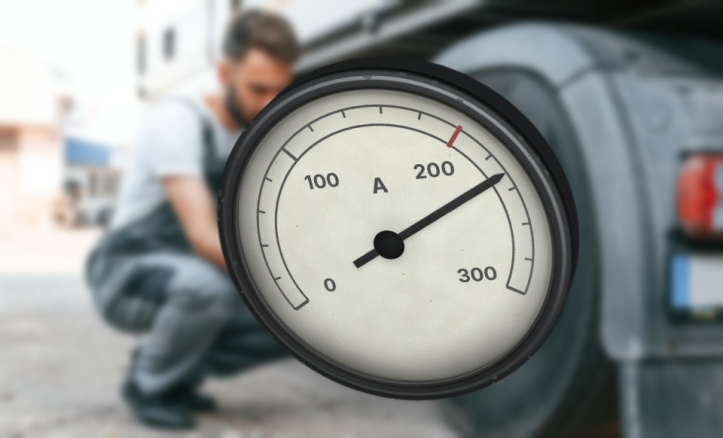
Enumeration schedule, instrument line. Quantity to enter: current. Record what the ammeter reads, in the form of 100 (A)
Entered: 230 (A)
